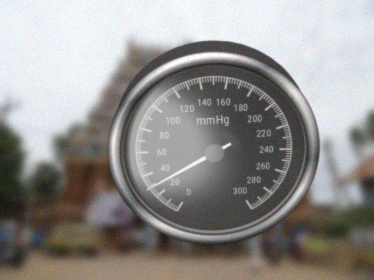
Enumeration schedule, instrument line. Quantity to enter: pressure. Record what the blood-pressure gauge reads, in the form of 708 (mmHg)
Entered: 30 (mmHg)
